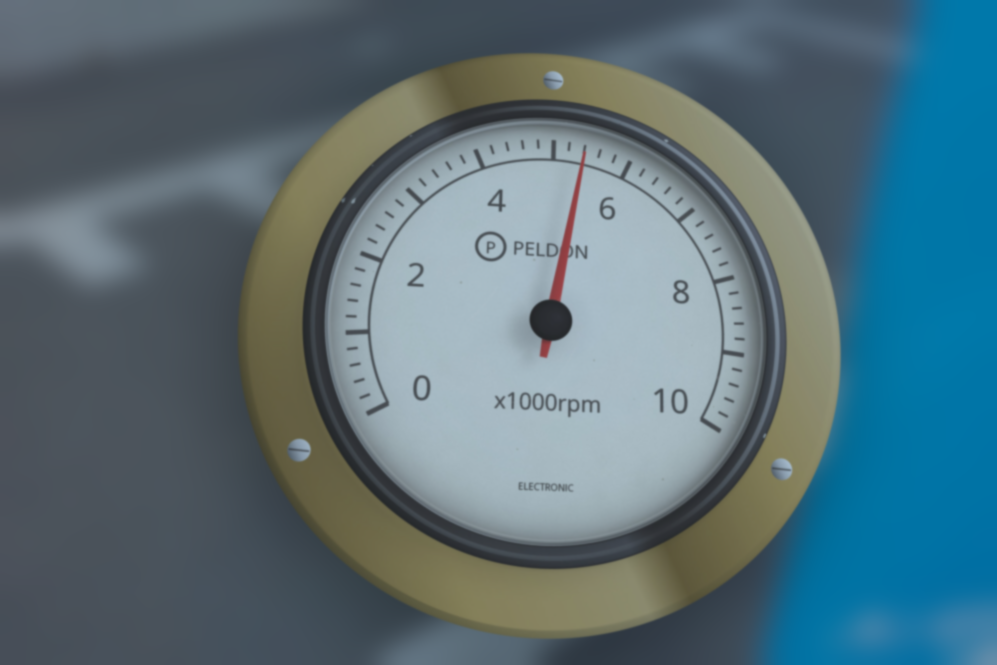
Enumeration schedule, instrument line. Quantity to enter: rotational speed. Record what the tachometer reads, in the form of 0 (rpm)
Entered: 5400 (rpm)
